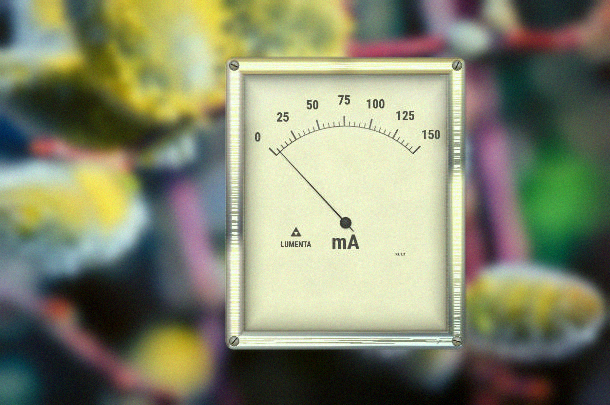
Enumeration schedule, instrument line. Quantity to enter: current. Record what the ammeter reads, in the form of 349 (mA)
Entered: 5 (mA)
